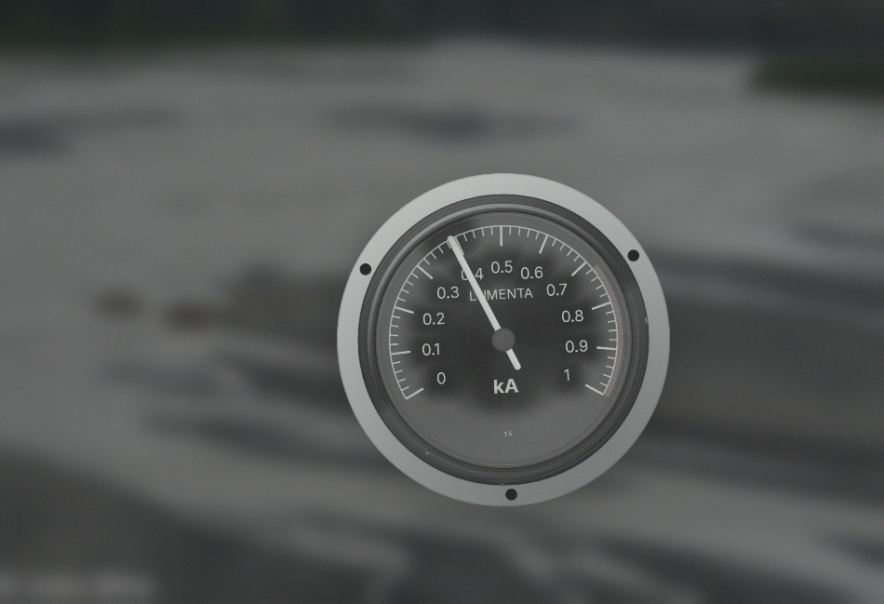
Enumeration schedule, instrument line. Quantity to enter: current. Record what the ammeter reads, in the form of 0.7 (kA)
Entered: 0.39 (kA)
